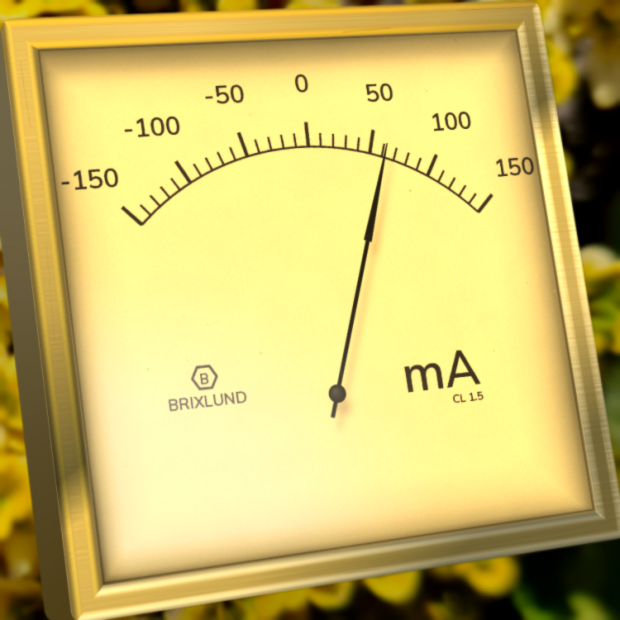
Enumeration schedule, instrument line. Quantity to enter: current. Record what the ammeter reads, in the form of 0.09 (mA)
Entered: 60 (mA)
